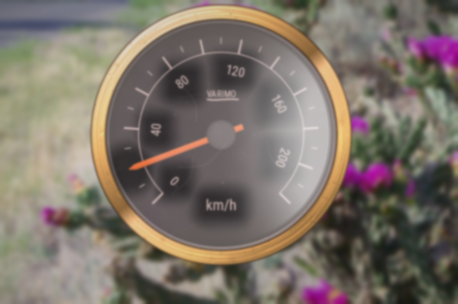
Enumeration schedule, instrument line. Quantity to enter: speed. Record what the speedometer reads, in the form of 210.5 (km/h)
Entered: 20 (km/h)
